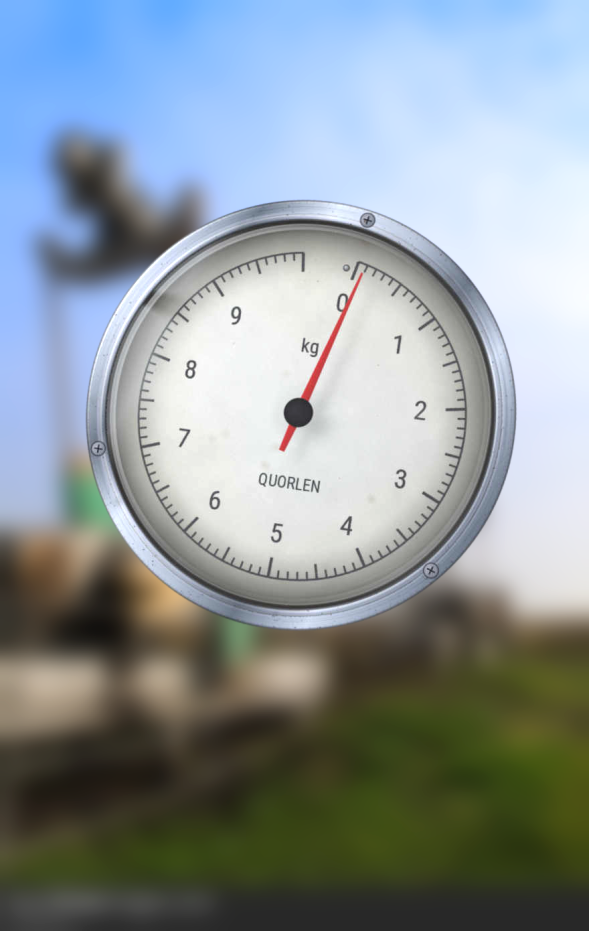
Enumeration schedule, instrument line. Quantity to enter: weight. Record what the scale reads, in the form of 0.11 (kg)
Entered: 0.1 (kg)
